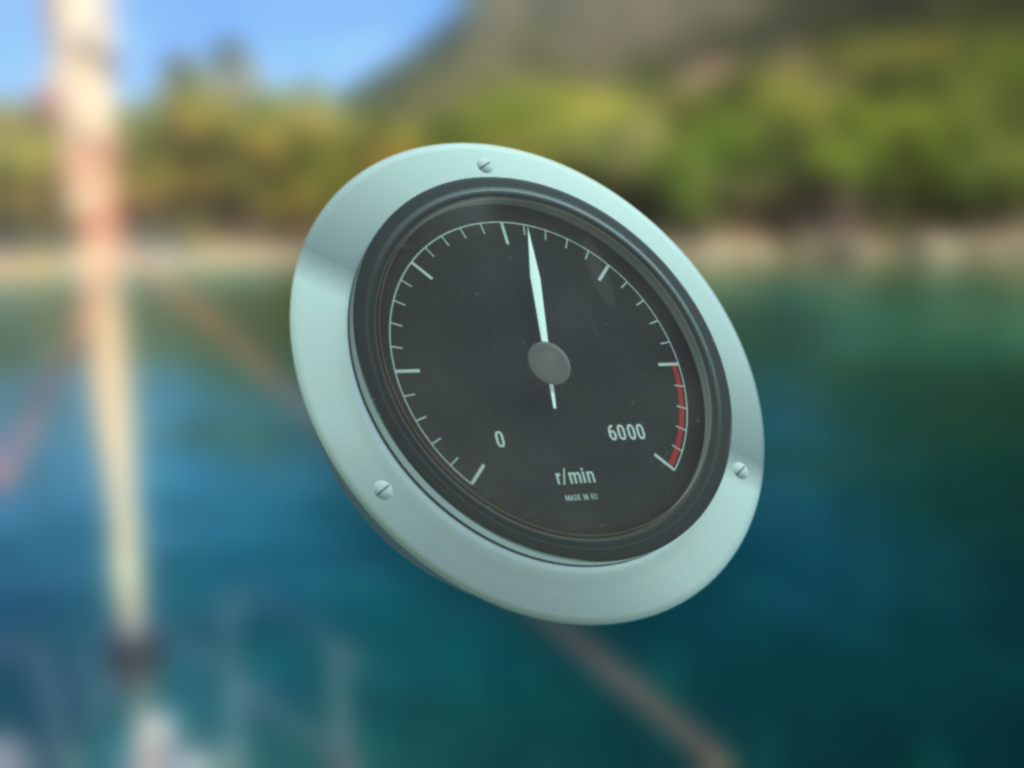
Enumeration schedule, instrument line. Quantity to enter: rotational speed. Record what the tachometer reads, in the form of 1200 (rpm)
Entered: 3200 (rpm)
